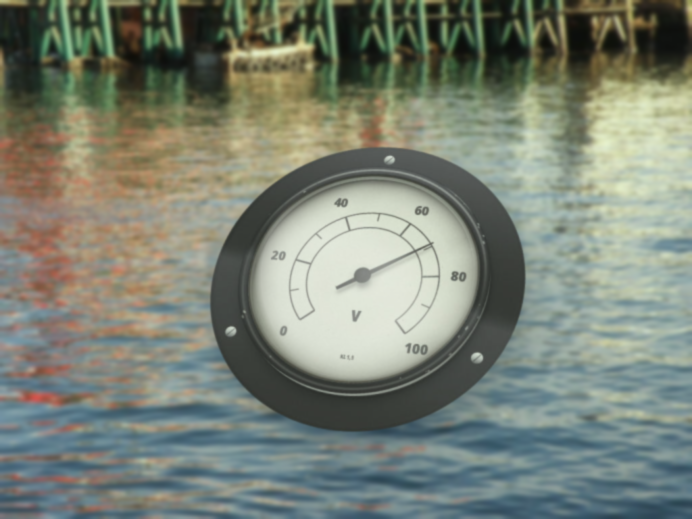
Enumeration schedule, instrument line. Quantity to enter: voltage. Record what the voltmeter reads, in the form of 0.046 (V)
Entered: 70 (V)
